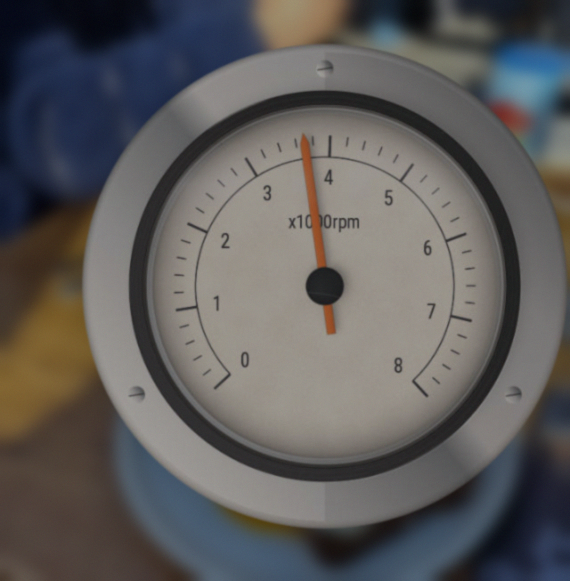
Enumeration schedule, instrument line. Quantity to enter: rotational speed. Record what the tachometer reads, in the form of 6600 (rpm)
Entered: 3700 (rpm)
